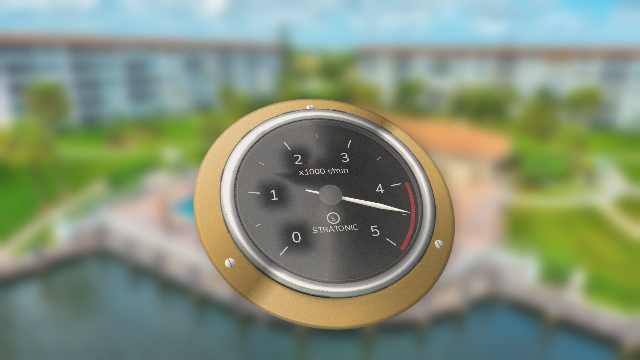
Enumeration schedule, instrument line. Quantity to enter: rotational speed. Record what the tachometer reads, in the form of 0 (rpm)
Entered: 4500 (rpm)
